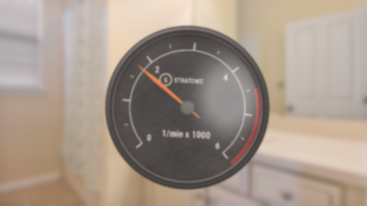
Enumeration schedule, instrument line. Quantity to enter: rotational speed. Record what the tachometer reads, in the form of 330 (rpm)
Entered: 1750 (rpm)
